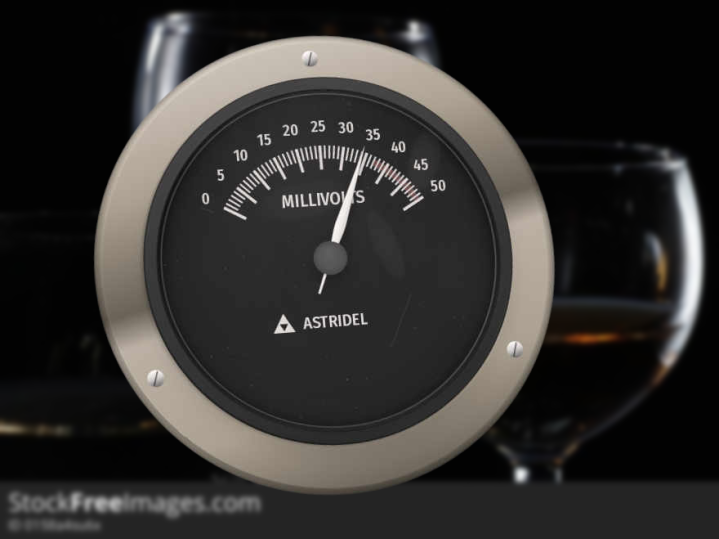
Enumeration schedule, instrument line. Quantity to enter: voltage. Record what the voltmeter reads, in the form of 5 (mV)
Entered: 34 (mV)
